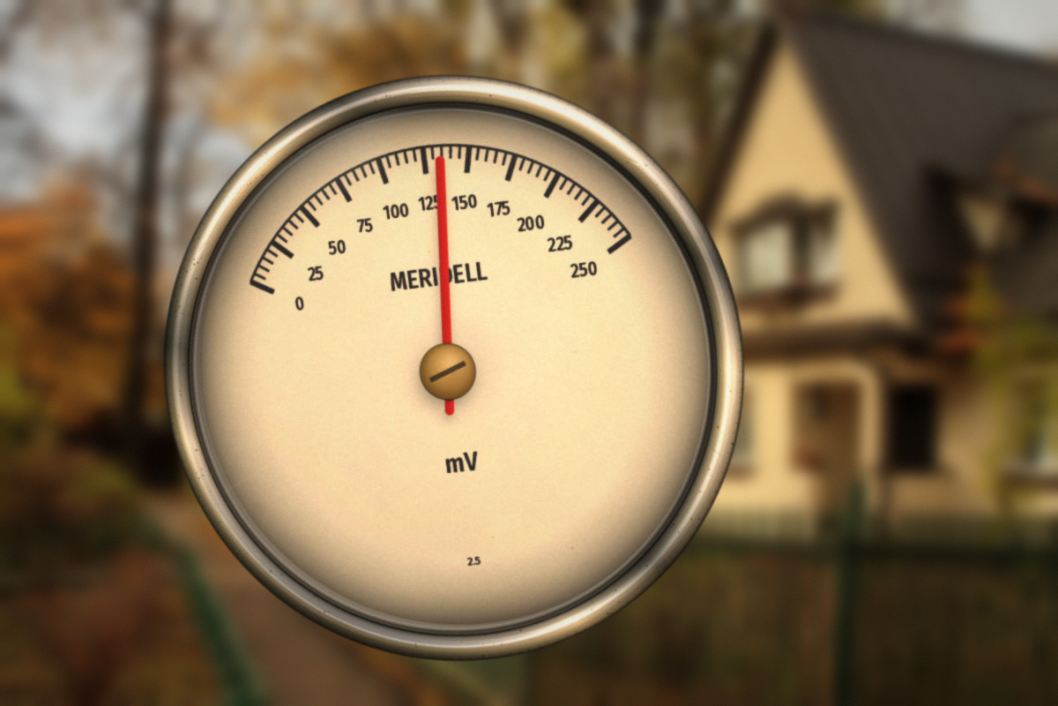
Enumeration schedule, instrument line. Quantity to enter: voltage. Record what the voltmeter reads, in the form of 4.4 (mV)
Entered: 135 (mV)
